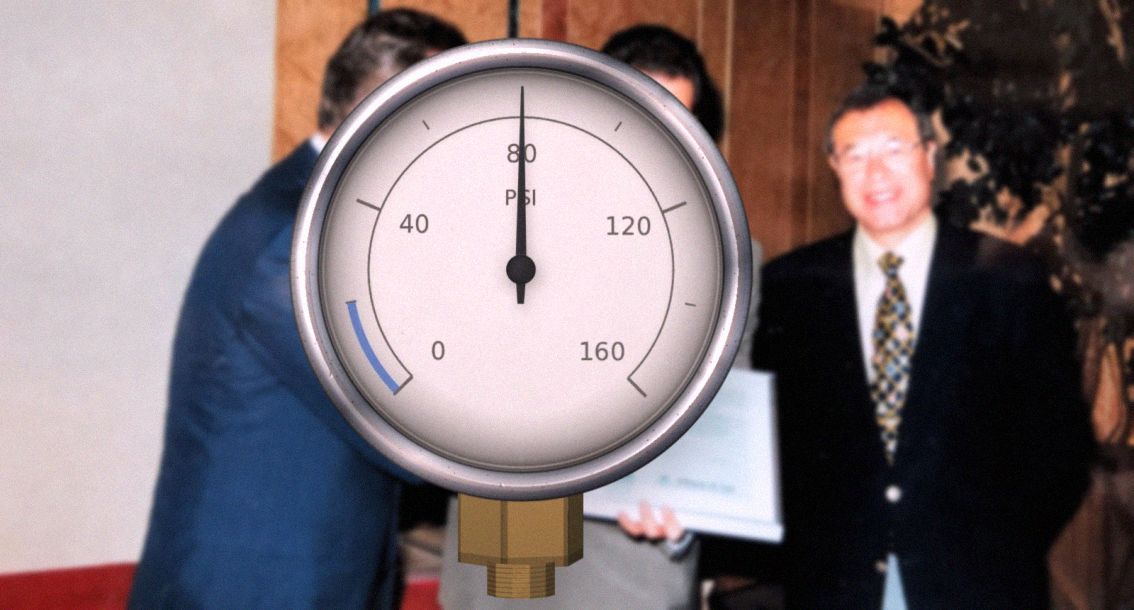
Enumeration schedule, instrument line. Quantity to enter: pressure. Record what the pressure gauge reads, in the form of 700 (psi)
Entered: 80 (psi)
